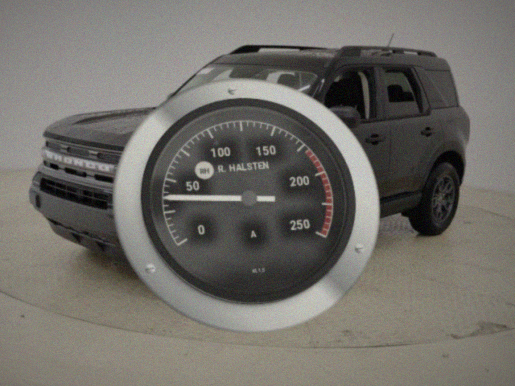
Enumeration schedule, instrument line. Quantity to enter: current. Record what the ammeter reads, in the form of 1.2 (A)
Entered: 35 (A)
